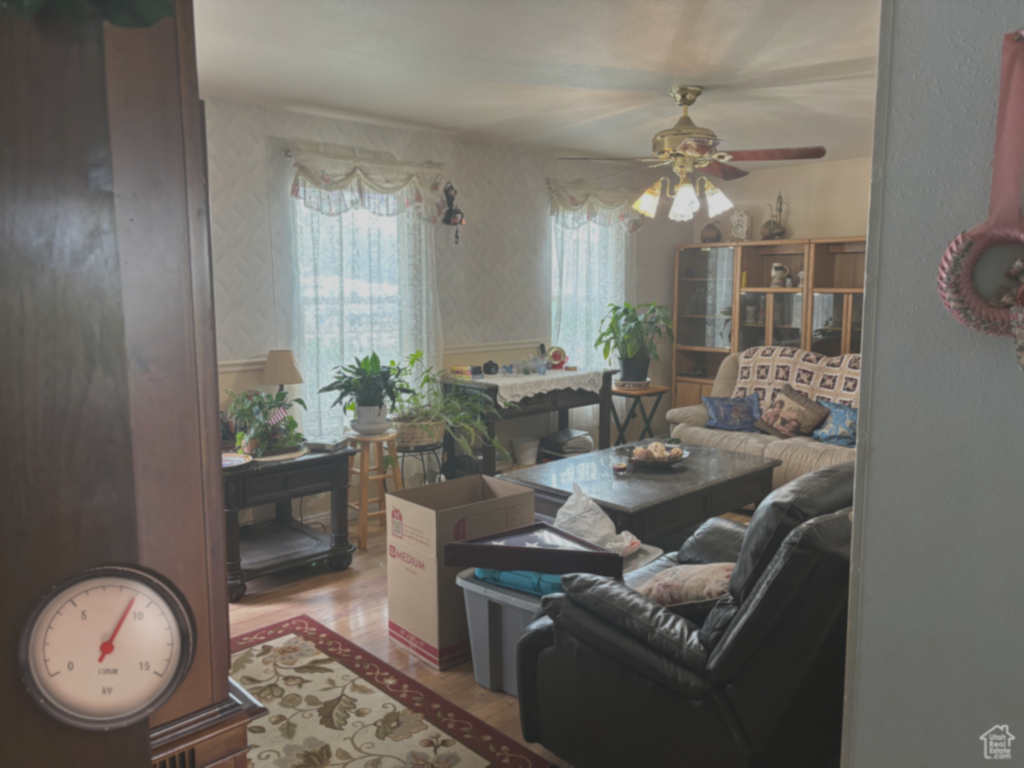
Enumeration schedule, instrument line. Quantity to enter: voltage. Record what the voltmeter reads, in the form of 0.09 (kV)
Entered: 9 (kV)
